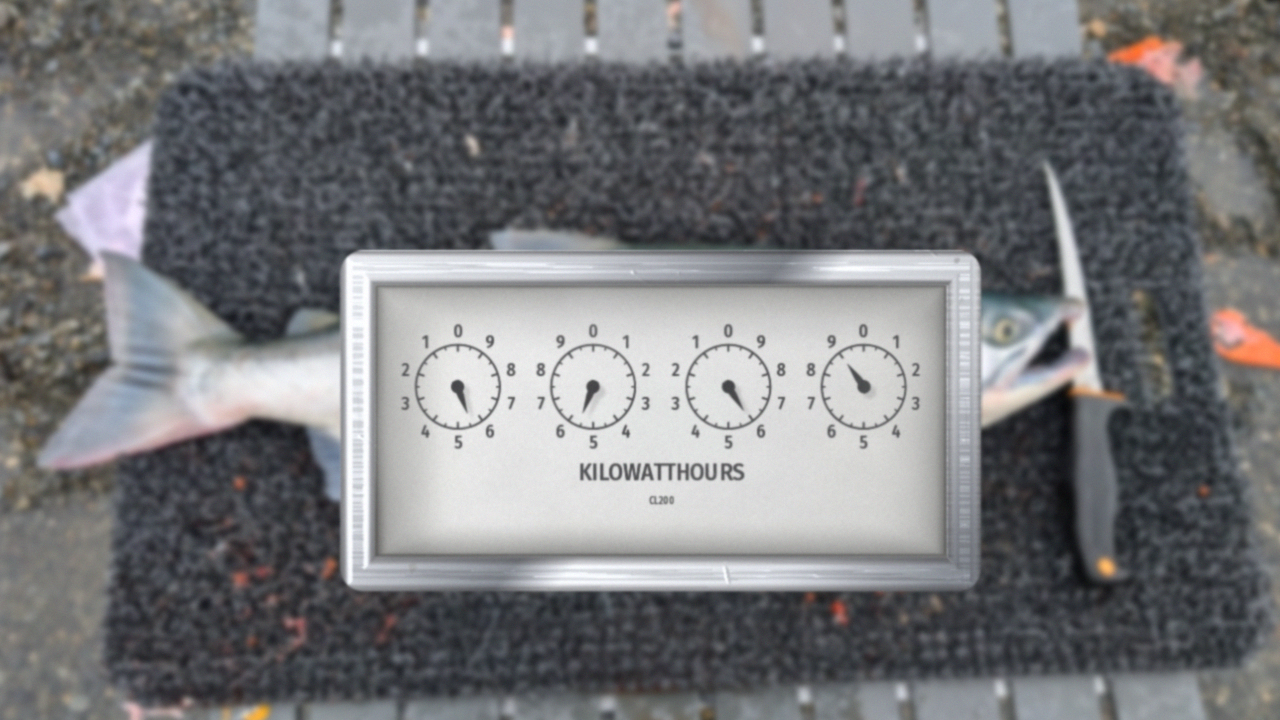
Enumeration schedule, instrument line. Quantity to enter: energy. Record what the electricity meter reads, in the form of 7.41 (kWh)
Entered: 5559 (kWh)
